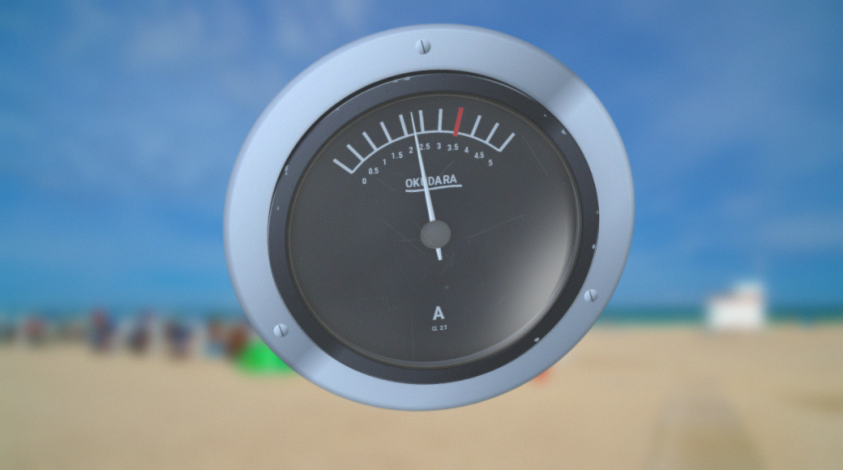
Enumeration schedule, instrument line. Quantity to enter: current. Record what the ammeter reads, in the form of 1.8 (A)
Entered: 2.25 (A)
